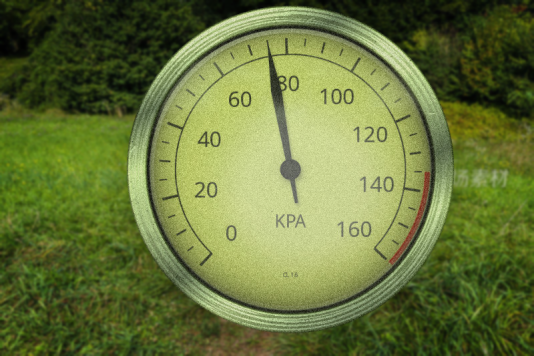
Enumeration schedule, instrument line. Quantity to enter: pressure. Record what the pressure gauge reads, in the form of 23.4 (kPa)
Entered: 75 (kPa)
